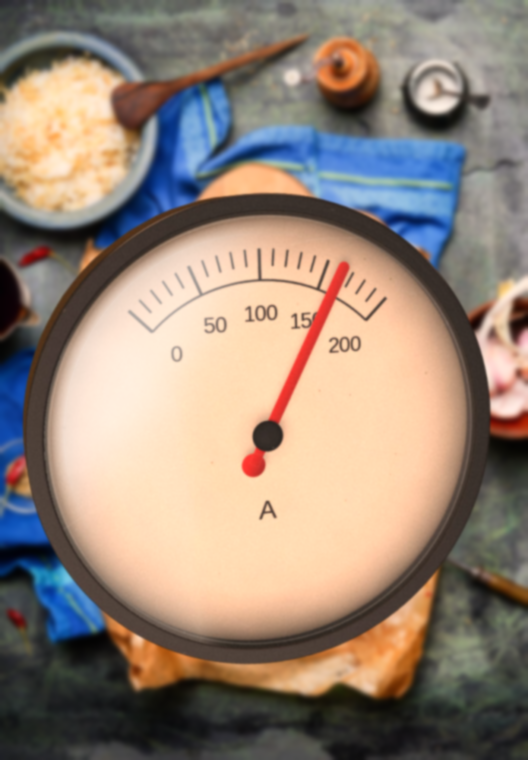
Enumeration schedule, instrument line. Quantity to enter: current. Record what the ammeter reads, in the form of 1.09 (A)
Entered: 160 (A)
